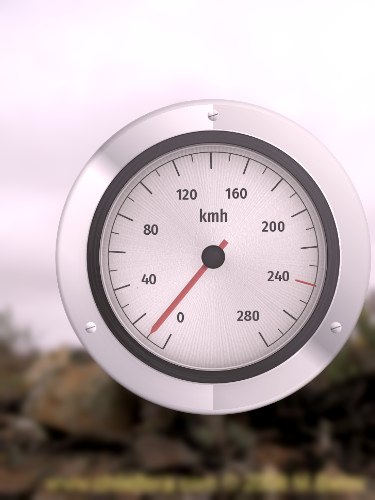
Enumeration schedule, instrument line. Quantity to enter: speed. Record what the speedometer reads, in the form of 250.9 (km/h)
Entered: 10 (km/h)
